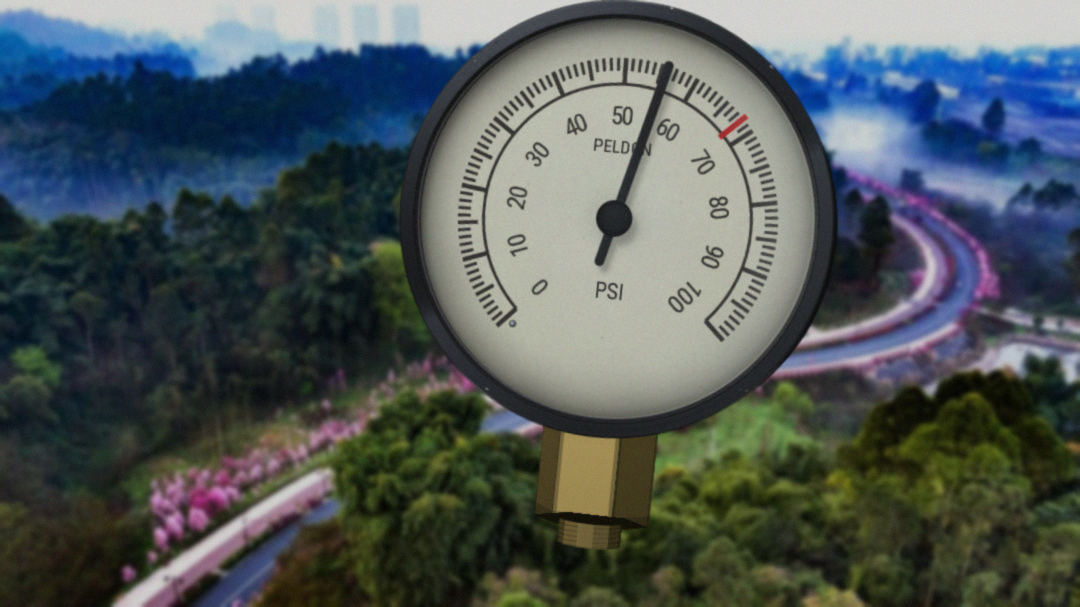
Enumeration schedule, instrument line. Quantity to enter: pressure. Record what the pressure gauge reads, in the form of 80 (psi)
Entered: 56 (psi)
